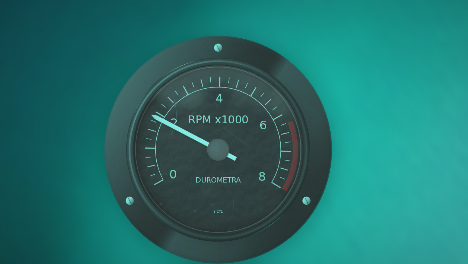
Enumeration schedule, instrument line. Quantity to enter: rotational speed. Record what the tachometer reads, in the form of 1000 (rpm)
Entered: 1875 (rpm)
